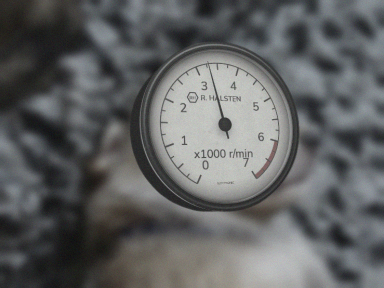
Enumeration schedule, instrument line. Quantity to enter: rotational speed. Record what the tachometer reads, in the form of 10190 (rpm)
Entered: 3250 (rpm)
